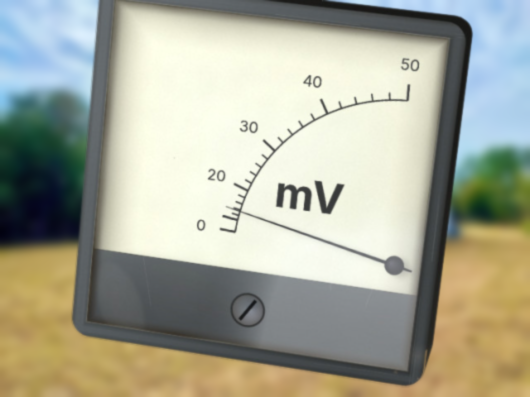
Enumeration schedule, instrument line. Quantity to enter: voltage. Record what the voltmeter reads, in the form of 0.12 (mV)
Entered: 14 (mV)
